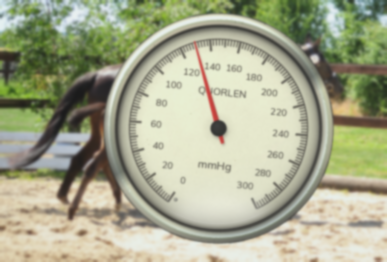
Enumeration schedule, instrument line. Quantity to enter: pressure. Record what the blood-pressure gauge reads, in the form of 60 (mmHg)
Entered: 130 (mmHg)
